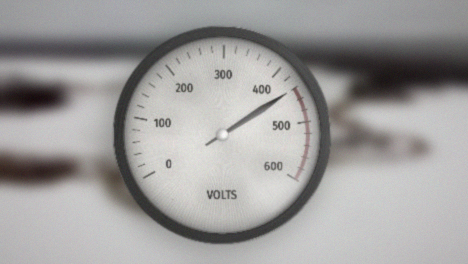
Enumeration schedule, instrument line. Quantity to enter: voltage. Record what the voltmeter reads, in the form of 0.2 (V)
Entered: 440 (V)
